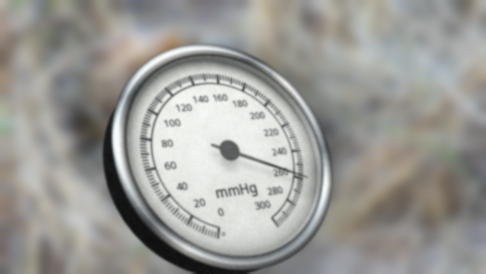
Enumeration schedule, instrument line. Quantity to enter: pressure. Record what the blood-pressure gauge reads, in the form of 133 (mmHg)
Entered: 260 (mmHg)
